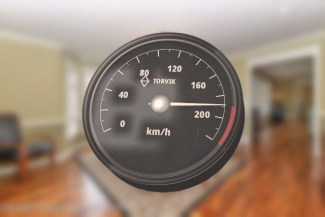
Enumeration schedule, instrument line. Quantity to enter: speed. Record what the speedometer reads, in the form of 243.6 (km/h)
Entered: 190 (km/h)
